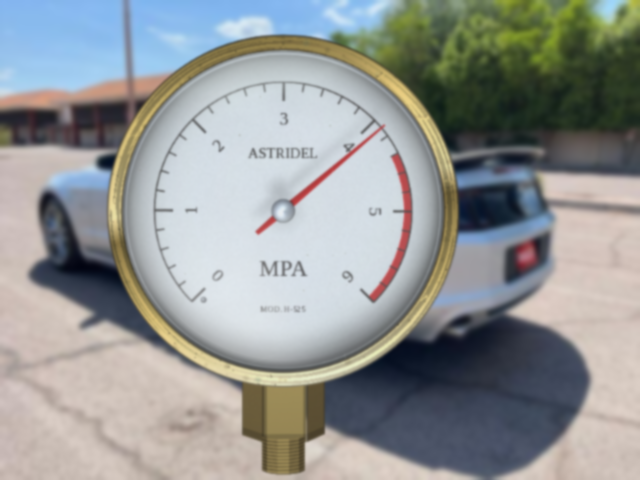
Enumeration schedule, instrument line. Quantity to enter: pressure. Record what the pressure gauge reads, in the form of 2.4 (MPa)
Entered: 4.1 (MPa)
